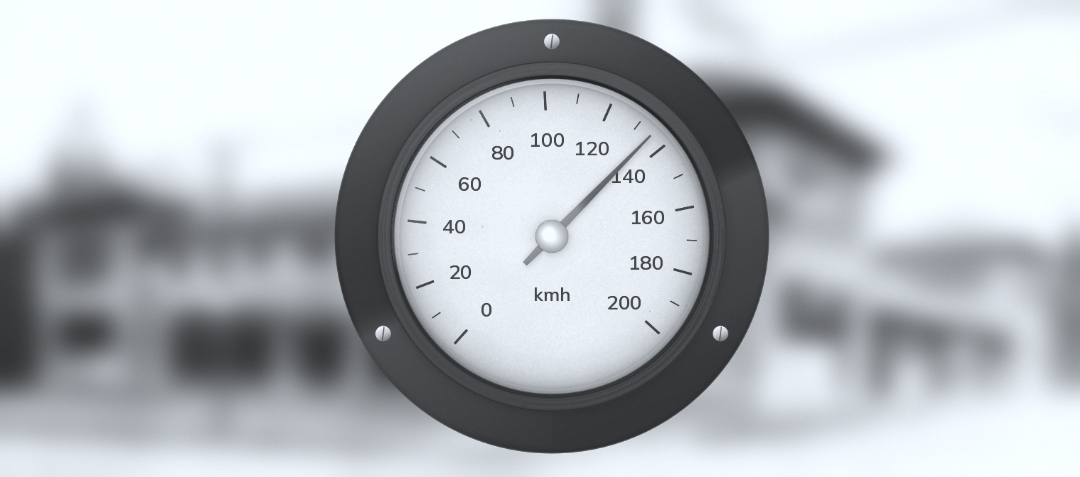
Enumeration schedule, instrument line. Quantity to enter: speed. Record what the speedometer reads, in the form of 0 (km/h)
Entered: 135 (km/h)
